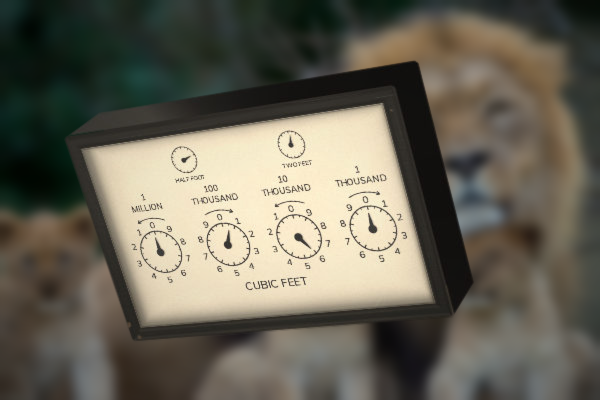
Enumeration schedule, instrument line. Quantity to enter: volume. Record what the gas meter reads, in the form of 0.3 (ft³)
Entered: 6000 (ft³)
